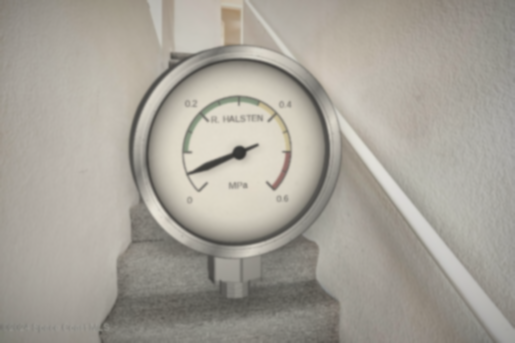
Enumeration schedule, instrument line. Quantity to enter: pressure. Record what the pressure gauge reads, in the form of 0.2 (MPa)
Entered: 0.05 (MPa)
